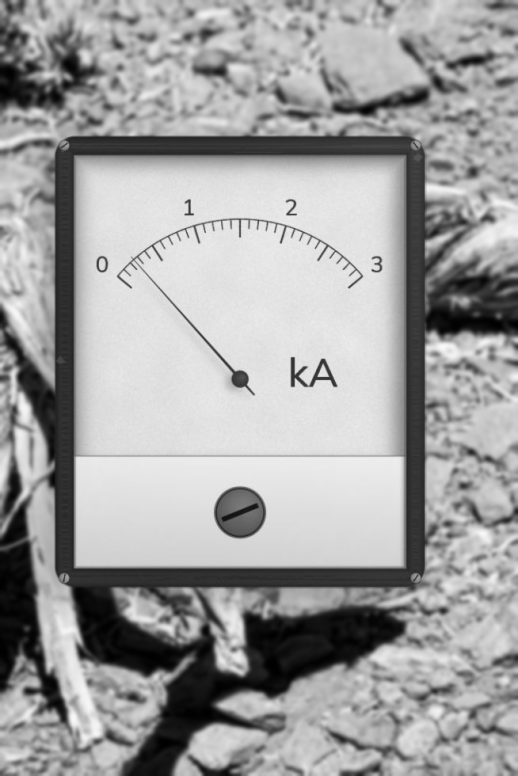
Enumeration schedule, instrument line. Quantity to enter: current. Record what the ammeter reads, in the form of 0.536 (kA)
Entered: 0.25 (kA)
